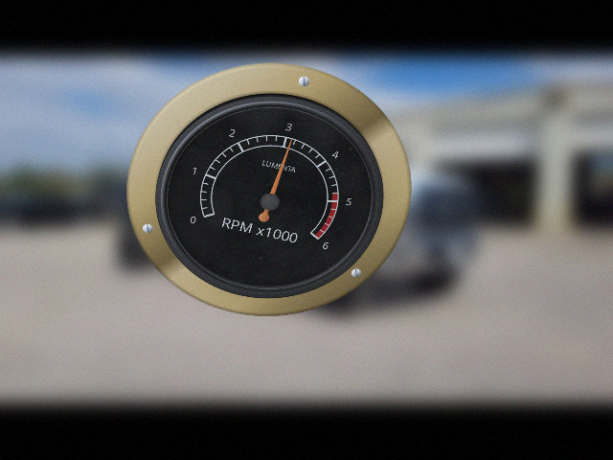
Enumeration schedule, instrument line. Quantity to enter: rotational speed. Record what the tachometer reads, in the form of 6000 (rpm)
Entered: 3100 (rpm)
